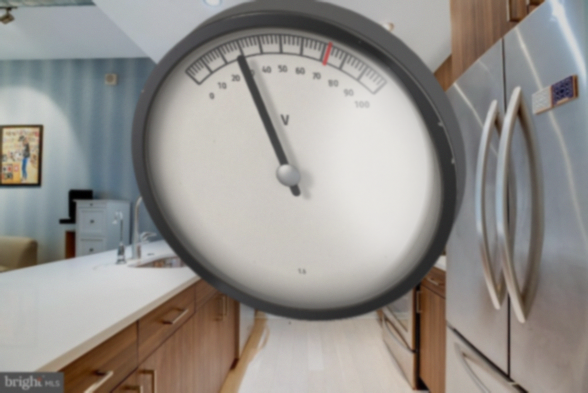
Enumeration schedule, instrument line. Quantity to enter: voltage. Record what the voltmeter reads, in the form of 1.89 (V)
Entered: 30 (V)
